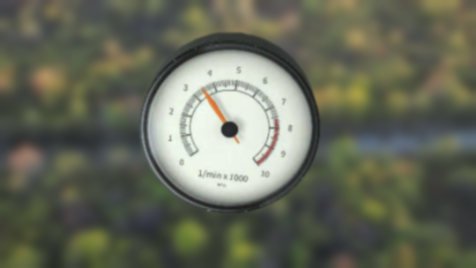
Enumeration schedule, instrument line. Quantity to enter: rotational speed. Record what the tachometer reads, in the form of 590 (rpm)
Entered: 3500 (rpm)
